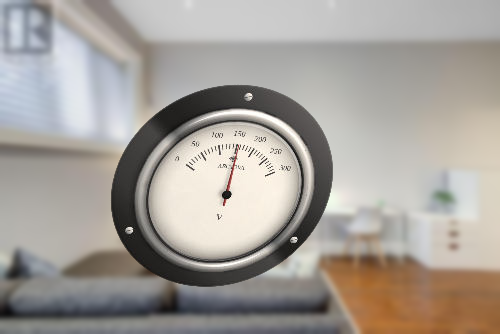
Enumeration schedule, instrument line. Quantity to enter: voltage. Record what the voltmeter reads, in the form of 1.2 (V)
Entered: 150 (V)
